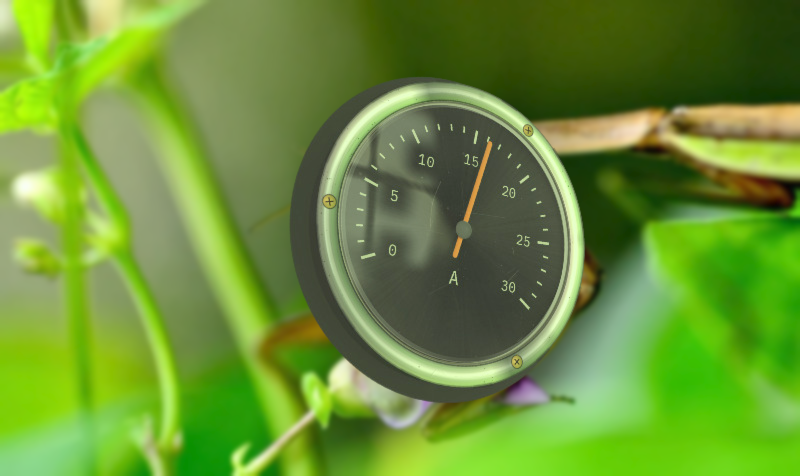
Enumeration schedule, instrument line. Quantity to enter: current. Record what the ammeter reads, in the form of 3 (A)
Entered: 16 (A)
